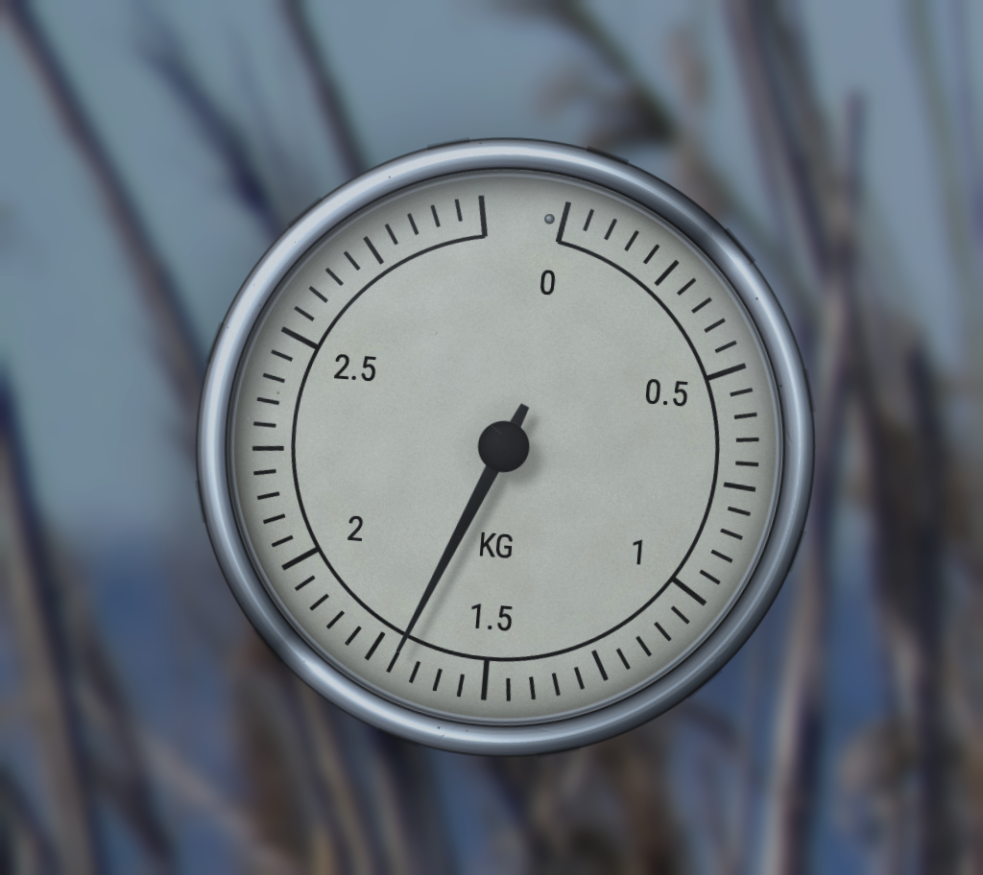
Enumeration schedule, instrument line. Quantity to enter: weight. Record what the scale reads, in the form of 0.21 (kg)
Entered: 1.7 (kg)
